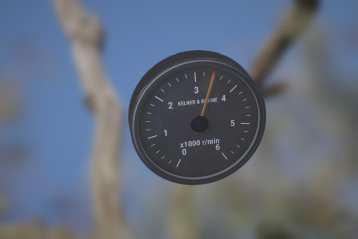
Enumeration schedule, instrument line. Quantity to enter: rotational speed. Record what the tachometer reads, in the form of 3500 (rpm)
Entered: 3400 (rpm)
